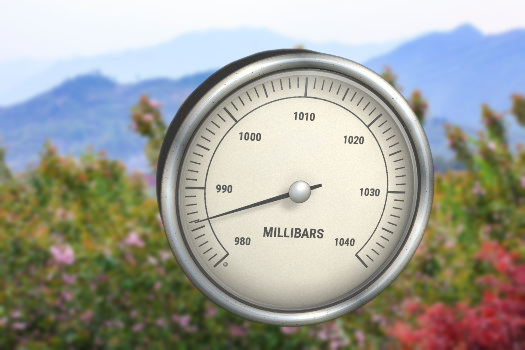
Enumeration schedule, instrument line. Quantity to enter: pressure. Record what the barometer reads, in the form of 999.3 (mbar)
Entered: 986 (mbar)
